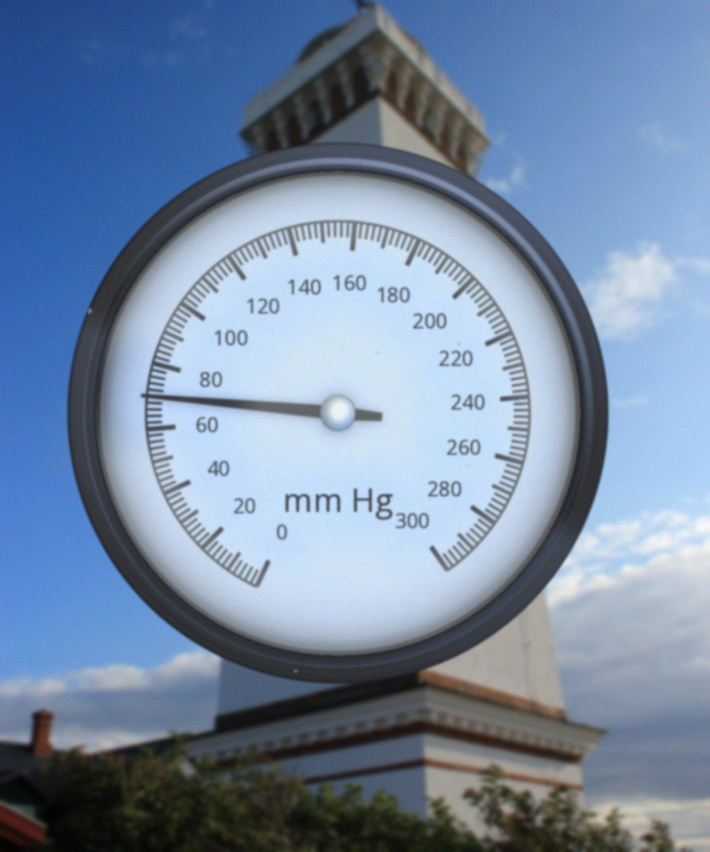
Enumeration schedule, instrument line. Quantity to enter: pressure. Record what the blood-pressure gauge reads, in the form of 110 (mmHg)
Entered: 70 (mmHg)
